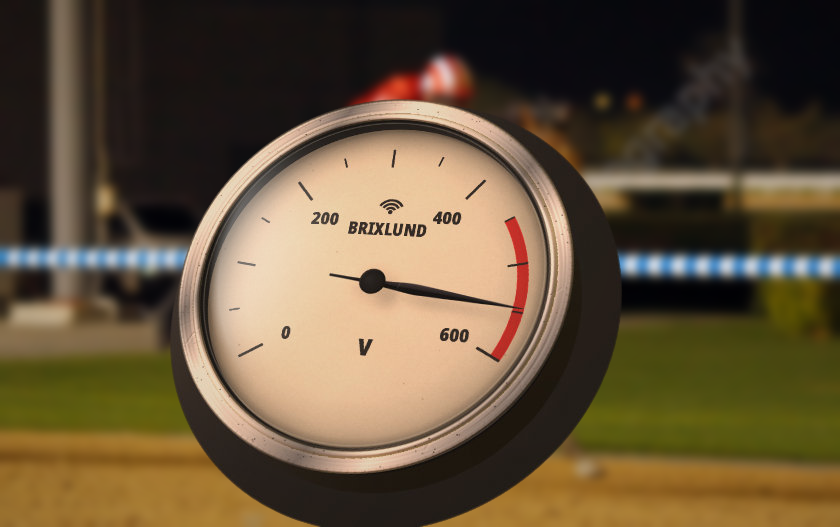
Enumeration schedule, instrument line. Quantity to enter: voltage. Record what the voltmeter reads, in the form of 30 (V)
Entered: 550 (V)
